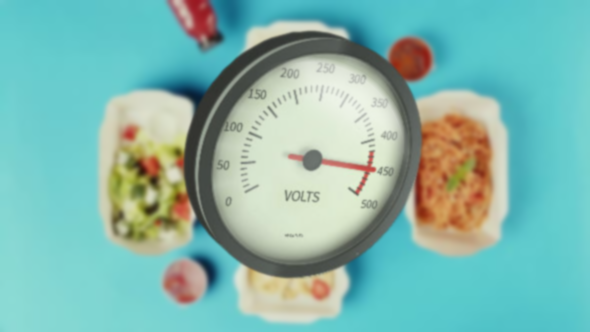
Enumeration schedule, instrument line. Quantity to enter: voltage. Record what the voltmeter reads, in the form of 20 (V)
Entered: 450 (V)
